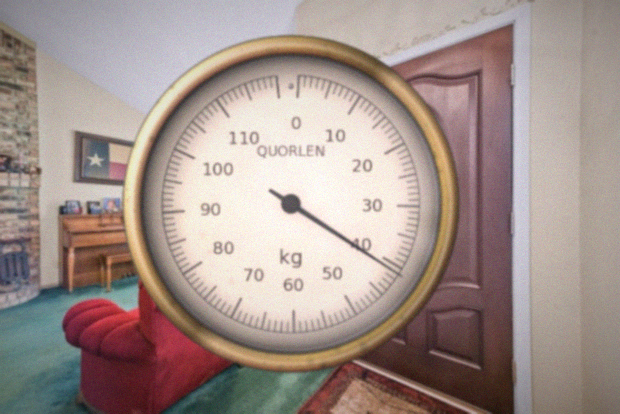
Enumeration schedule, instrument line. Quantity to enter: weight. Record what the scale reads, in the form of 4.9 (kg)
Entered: 41 (kg)
